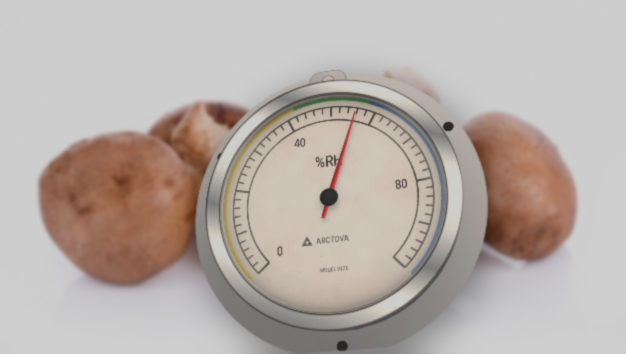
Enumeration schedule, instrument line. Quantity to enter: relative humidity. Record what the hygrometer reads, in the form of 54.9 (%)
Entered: 56 (%)
